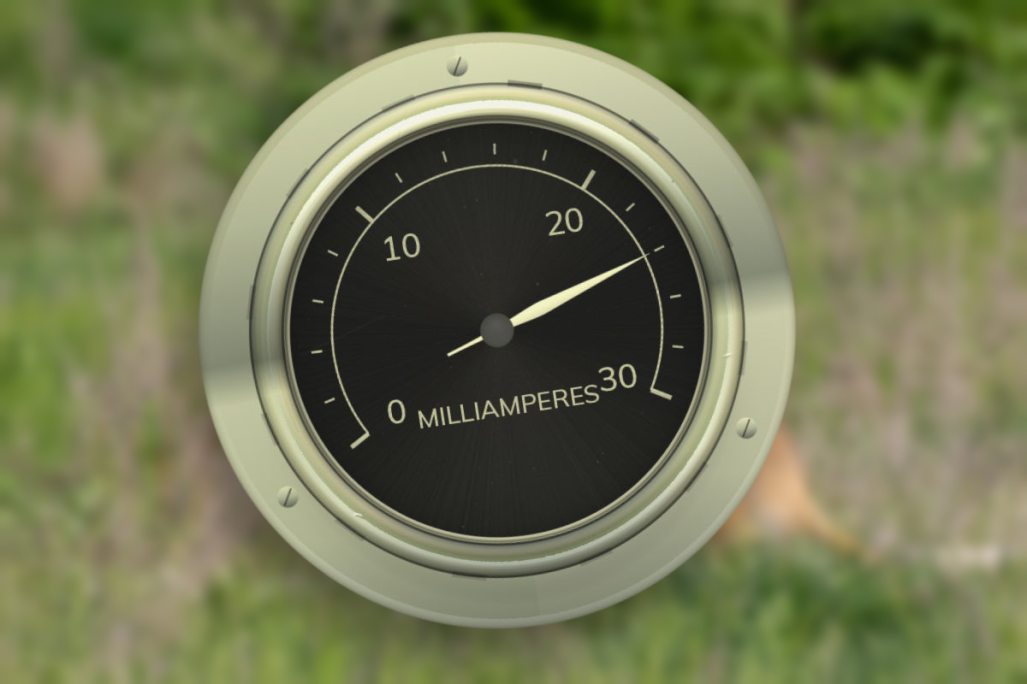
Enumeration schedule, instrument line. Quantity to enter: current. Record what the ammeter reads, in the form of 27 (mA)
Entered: 24 (mA)
